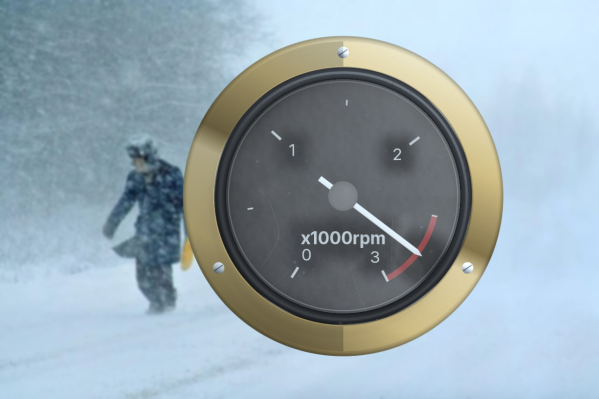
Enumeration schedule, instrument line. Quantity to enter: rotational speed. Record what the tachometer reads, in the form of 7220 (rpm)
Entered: 2750 (rpm)
